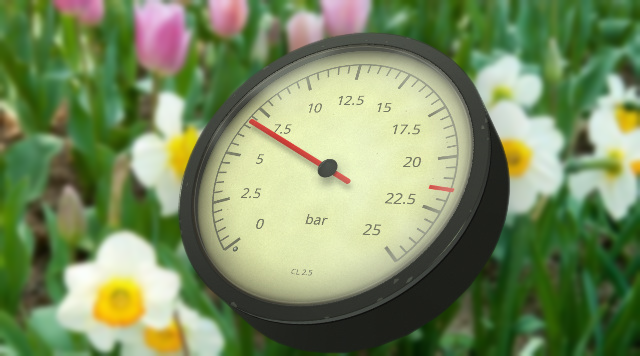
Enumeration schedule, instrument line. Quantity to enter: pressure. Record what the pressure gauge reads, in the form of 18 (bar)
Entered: 6.75 (bar)
